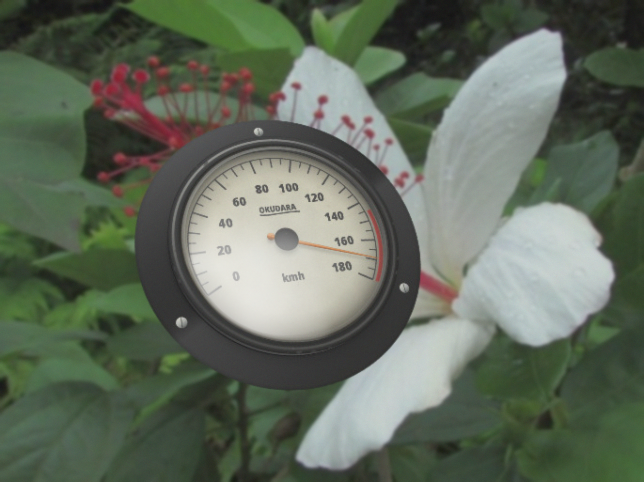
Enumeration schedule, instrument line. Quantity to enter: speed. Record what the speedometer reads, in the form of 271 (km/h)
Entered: 170 (km/h)
